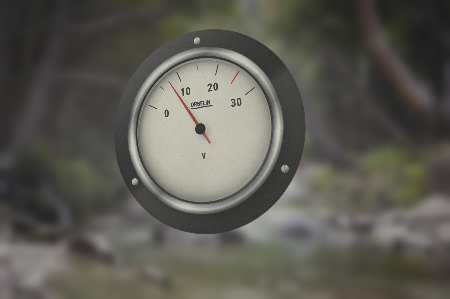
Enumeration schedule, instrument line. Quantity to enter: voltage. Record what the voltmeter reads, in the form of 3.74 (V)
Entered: 7.5 (V)
